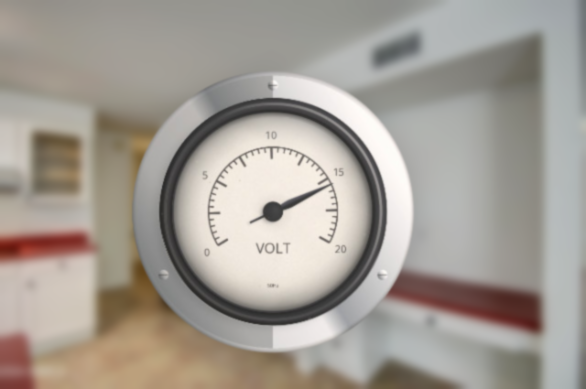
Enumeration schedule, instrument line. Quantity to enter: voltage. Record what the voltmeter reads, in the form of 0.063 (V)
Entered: 15.5 (V)
